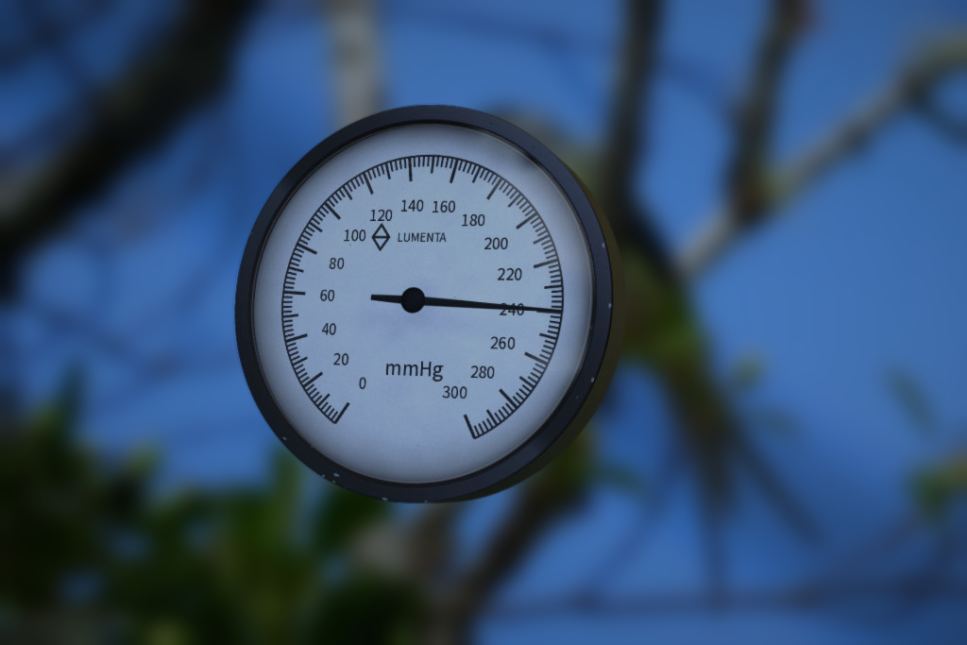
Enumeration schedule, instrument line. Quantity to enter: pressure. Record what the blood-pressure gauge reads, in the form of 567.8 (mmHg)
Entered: 240 (mmHg)
